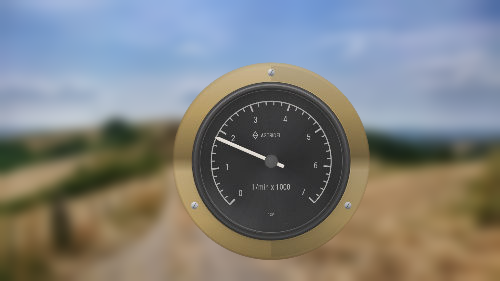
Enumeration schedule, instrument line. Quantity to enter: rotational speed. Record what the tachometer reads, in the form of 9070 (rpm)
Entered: 1800 (rpm)
